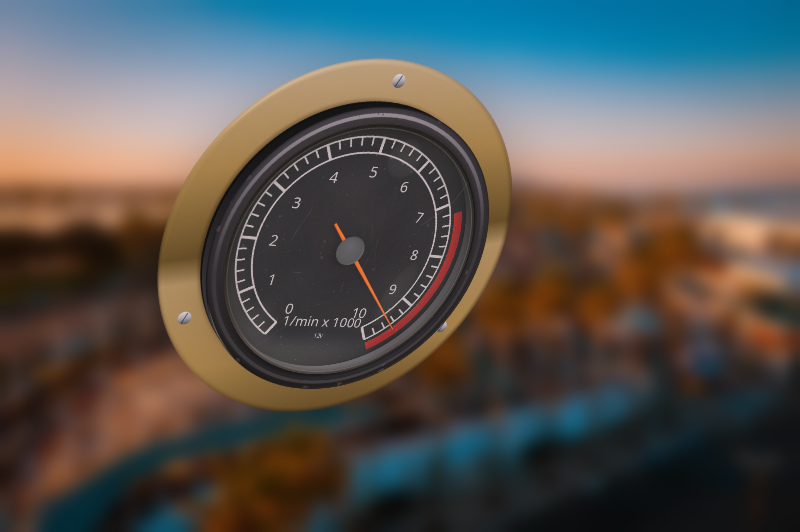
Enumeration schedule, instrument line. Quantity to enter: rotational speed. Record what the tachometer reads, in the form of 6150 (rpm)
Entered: 9500 (rpm)
